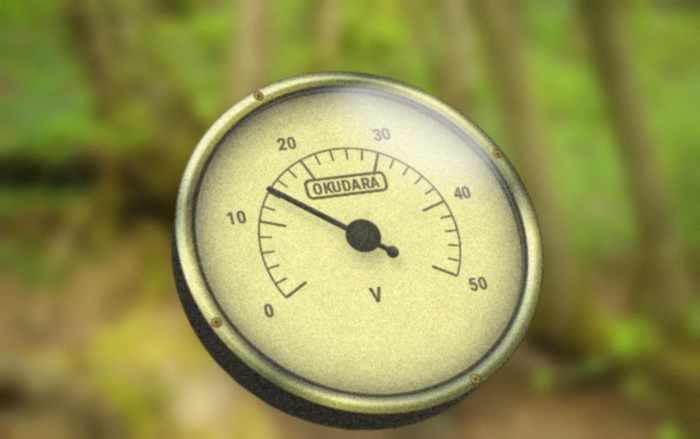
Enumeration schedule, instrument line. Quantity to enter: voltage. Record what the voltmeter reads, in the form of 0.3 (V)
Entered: 14 (V)
